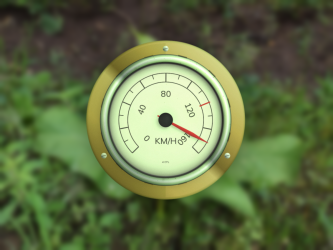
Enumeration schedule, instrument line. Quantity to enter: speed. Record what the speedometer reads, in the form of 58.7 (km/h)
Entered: 150 (km/h)
